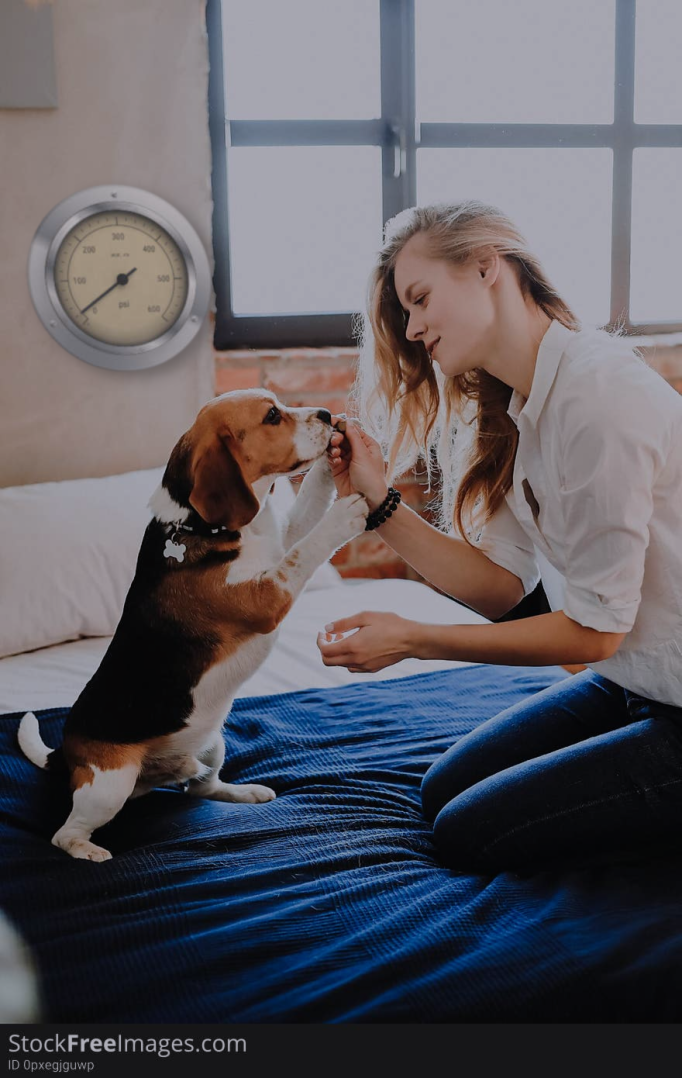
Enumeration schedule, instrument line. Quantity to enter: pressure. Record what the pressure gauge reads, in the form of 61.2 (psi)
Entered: 20 (psi)
